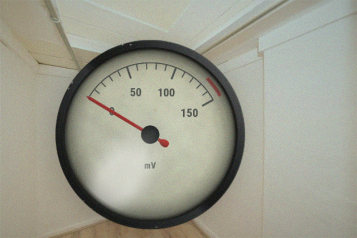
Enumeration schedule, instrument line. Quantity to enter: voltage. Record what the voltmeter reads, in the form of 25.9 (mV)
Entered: 0 (mV)
